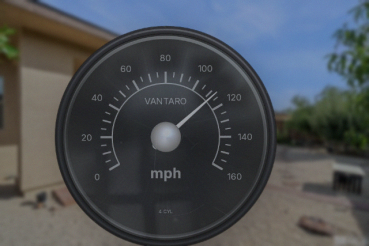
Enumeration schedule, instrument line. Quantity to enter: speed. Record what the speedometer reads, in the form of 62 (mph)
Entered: 112.5 (mph)
